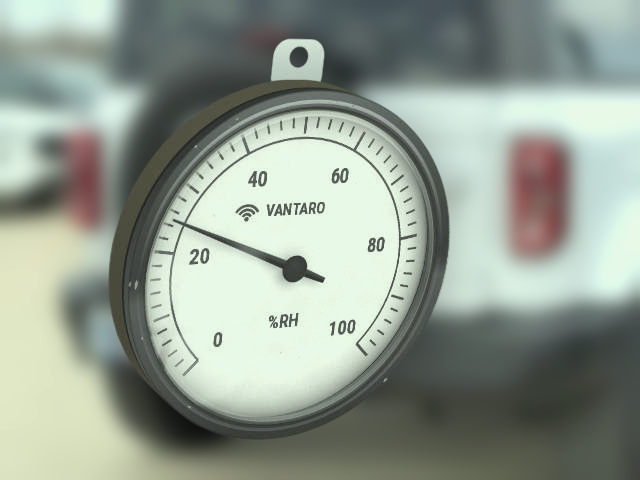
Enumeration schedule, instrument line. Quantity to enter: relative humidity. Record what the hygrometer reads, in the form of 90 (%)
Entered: 25 (%)
